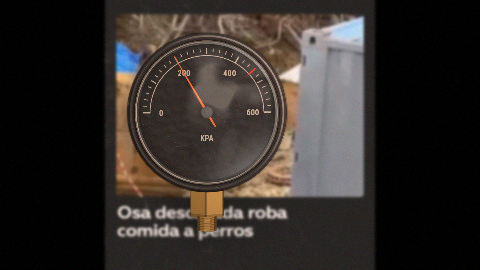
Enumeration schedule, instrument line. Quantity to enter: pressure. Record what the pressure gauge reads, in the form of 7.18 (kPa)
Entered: 200 (kPa)
